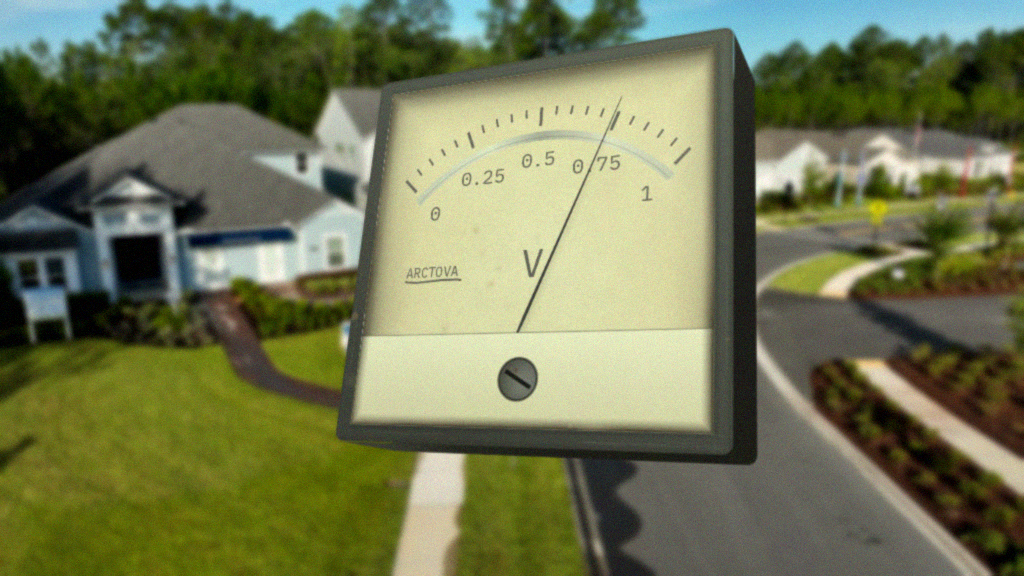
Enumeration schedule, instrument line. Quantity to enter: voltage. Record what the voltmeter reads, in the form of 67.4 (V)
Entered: 0.75 (V)
